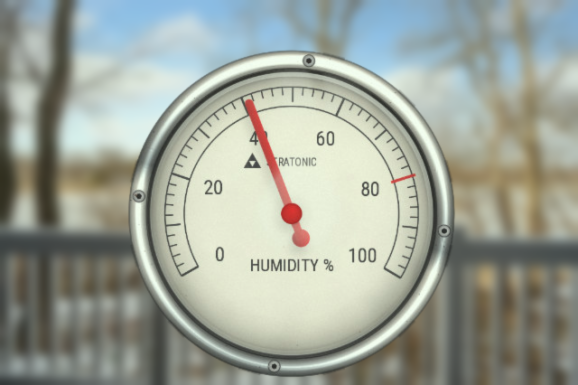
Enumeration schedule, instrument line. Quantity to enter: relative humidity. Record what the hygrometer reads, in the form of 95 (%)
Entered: 41 (%)
